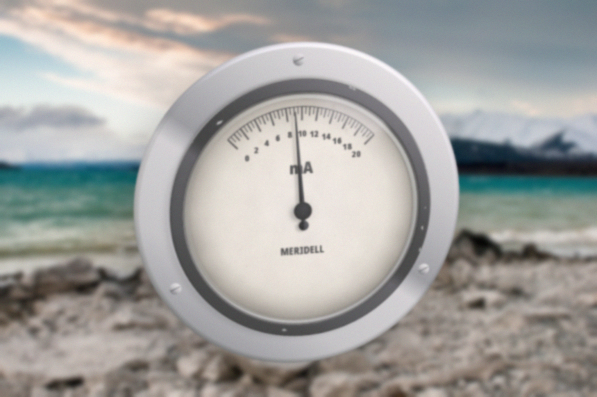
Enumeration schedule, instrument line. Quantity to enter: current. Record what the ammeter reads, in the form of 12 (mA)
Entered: 9 (mA)
